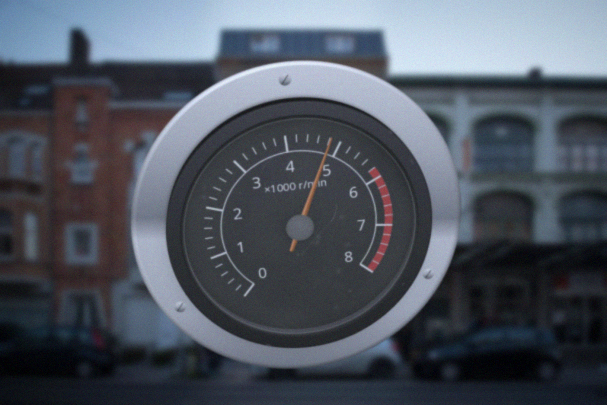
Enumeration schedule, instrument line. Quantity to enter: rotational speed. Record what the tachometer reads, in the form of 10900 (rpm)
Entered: 4800 (rpm)
